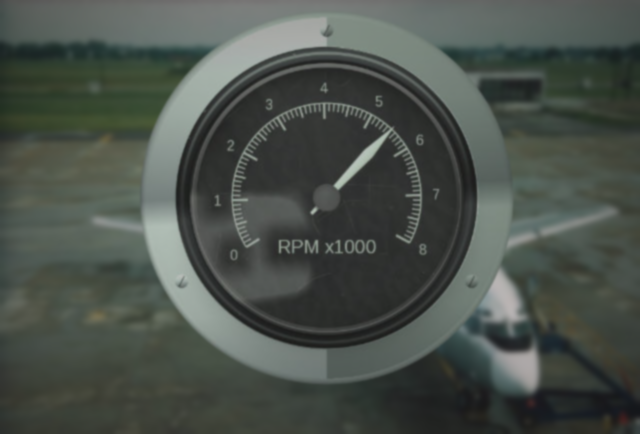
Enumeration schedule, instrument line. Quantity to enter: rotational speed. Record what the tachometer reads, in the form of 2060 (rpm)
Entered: 5500 (rpm)
